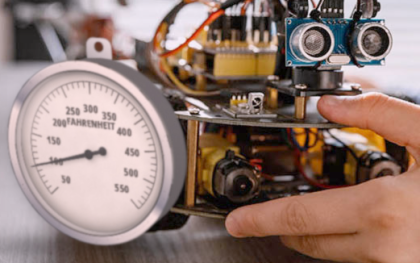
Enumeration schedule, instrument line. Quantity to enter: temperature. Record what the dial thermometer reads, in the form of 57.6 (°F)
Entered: 100 (°F)
